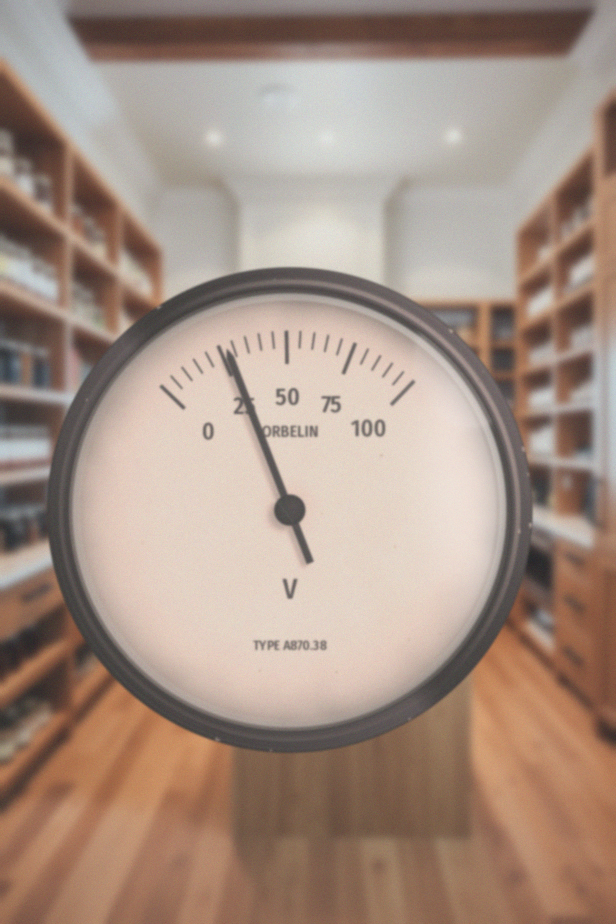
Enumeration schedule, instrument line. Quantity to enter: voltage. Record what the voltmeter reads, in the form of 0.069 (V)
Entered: 27.5 (V)
